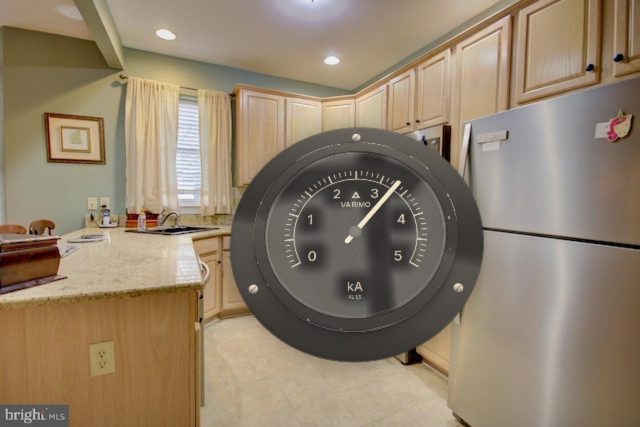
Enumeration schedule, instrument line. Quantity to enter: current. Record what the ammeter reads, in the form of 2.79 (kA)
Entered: 3.3 (kA)
